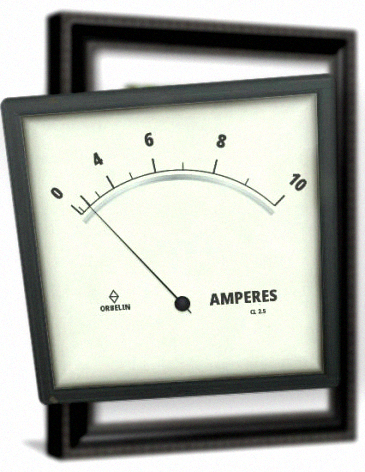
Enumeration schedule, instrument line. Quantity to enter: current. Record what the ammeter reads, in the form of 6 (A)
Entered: 2 (A)
